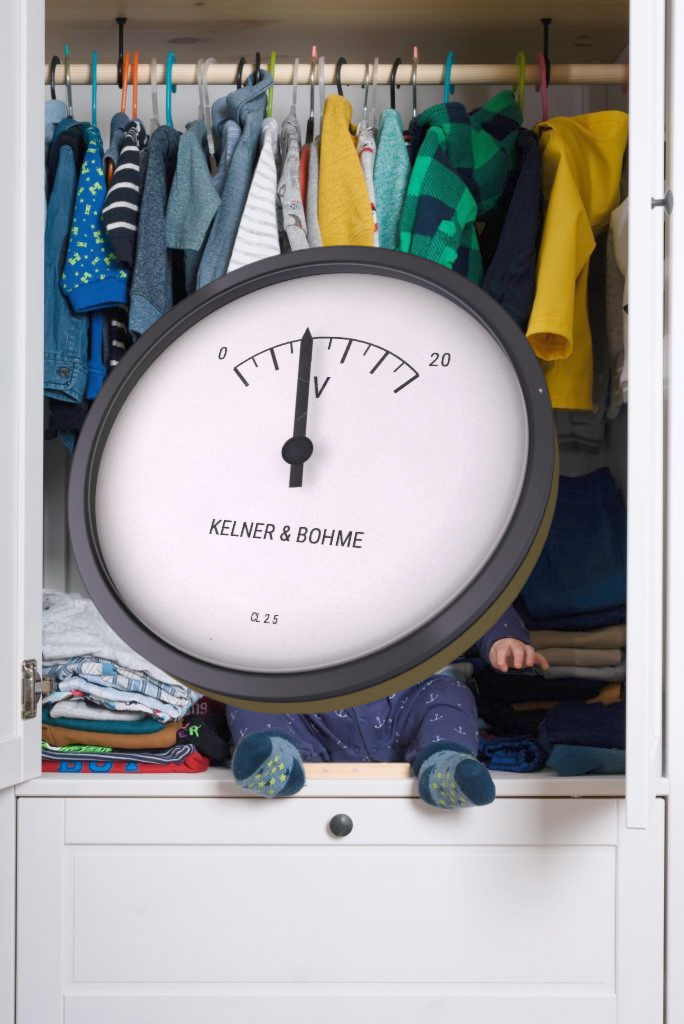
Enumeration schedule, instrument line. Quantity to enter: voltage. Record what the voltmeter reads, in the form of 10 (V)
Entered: 8 (V)
